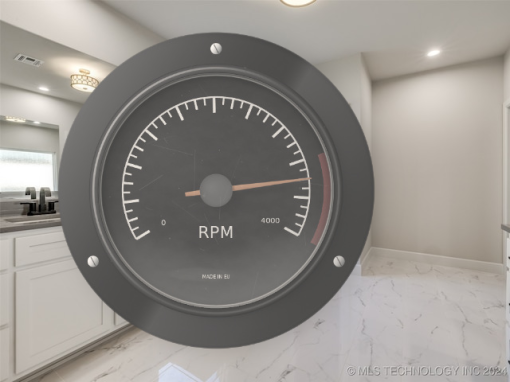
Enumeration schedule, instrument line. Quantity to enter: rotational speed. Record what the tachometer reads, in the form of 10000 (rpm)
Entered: 3400 (rpm)
